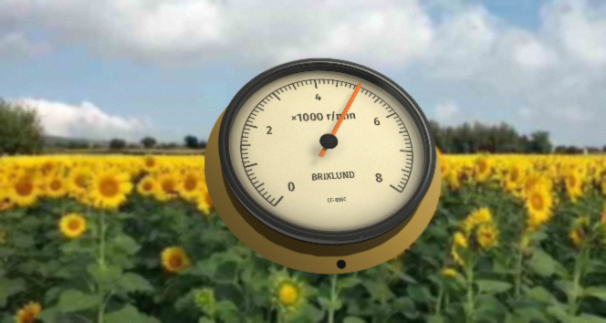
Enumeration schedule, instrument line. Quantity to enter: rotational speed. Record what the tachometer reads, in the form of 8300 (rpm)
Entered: 5000 (rpm)
